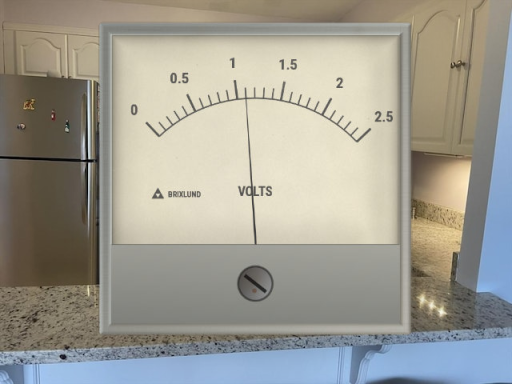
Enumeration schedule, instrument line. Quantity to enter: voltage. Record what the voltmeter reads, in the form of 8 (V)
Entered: 1.1 (V)
